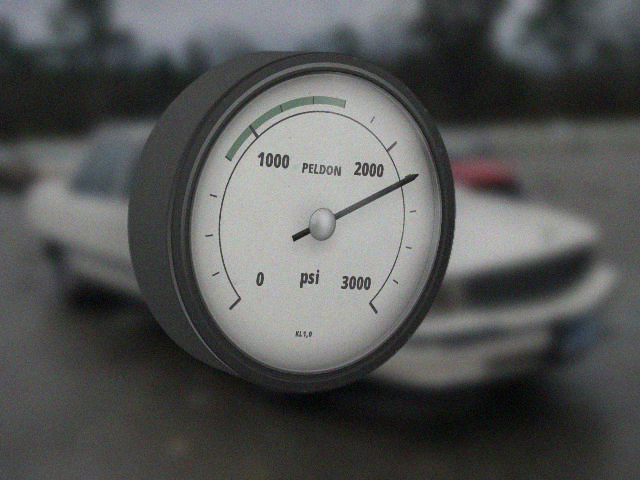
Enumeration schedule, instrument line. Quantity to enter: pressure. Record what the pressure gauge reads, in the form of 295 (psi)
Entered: 2200 (psi)
